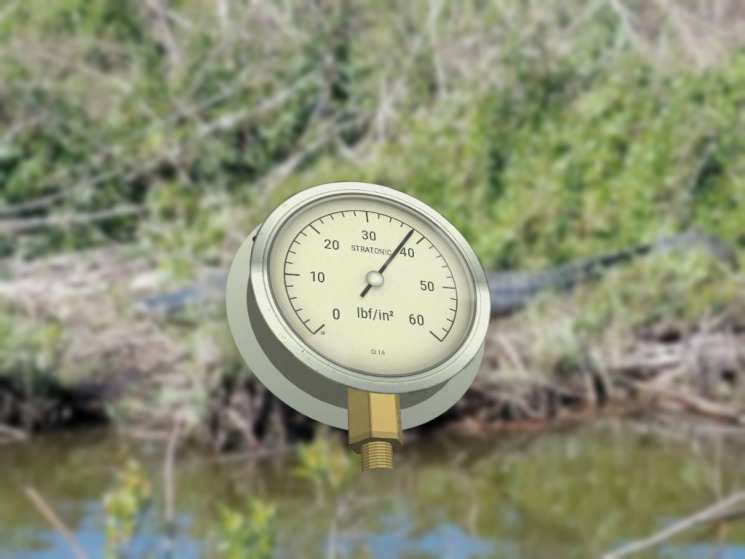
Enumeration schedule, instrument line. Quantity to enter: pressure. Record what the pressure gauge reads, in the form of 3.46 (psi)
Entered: 38 (psi)
